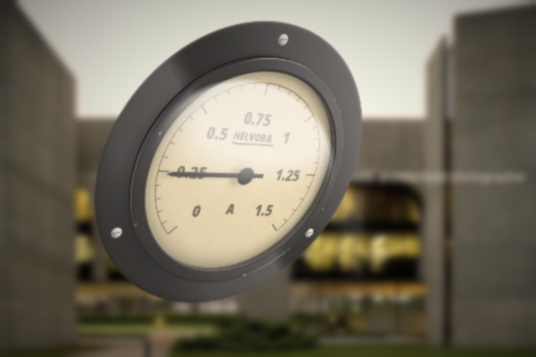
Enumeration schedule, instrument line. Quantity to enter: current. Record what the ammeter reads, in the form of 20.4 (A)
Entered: 0.25 (A)
